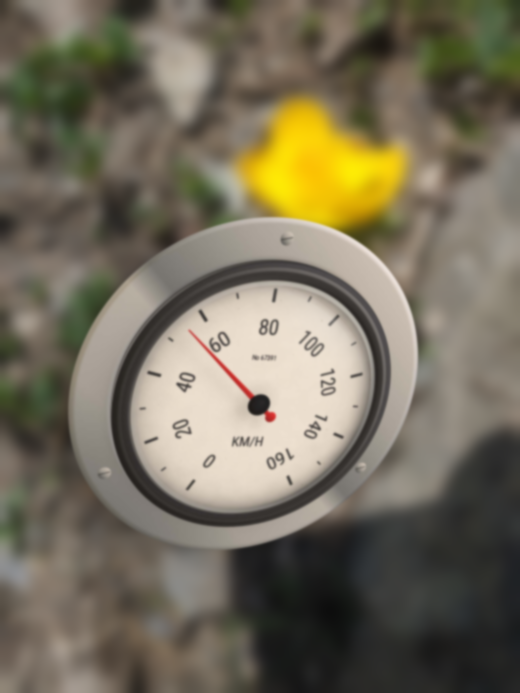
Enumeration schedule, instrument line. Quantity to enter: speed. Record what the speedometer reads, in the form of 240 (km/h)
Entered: 55 (km/h)
